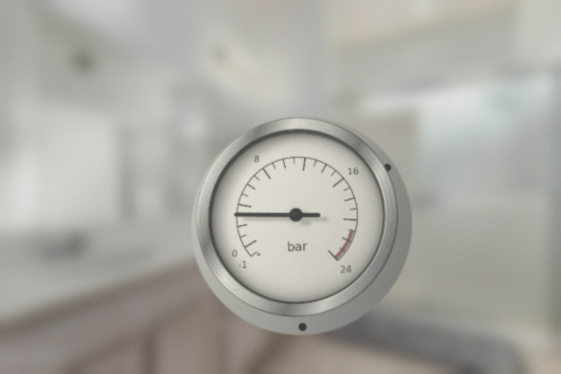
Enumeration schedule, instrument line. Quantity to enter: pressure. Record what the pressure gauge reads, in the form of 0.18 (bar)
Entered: 3 (bar)
